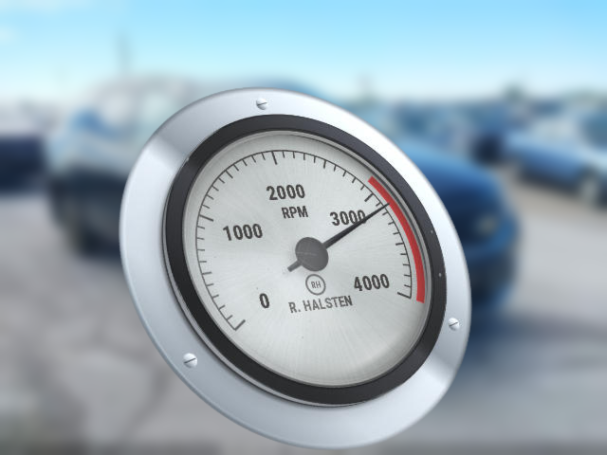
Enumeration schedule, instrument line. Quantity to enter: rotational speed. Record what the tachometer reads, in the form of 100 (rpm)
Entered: 3150 (rpm)
